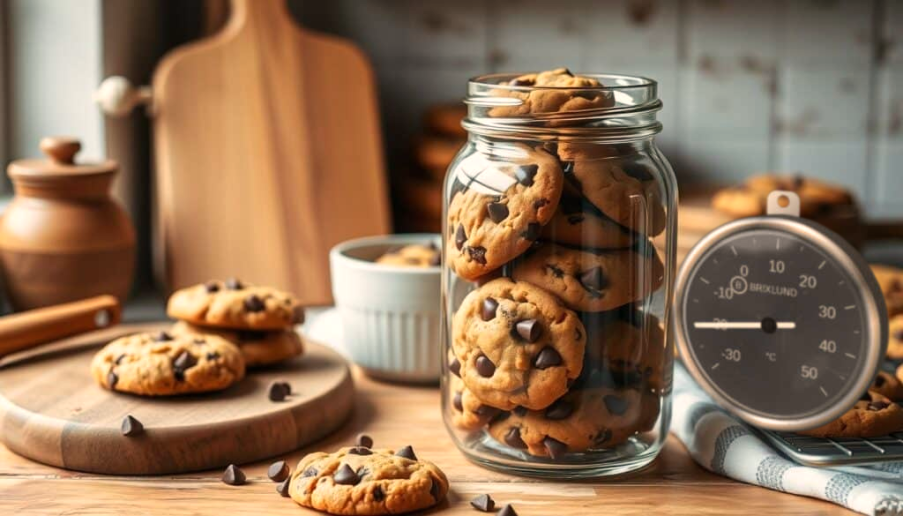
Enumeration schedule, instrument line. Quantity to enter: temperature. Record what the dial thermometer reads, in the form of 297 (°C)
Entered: -20 (°C)
